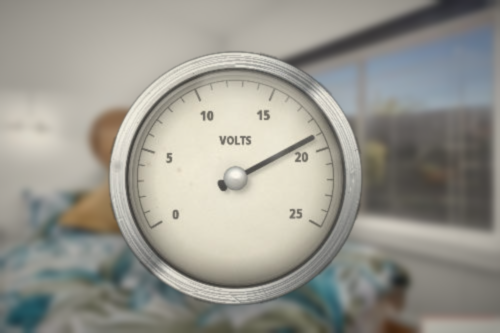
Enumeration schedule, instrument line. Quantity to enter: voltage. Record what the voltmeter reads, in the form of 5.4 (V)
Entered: 19 (V)
